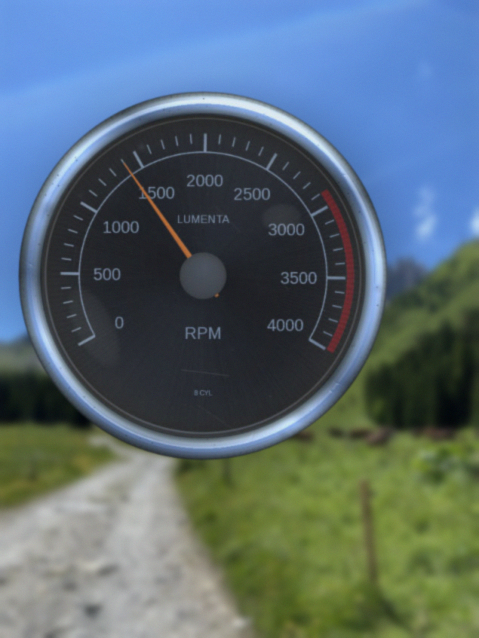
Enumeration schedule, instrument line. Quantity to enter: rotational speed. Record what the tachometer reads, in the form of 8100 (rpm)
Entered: 1400 (rpm)
